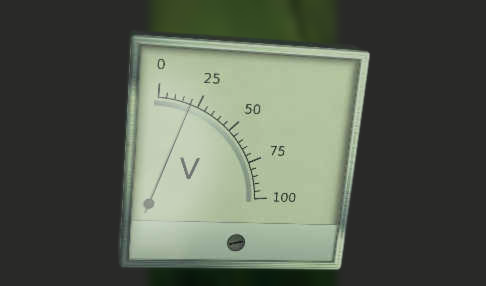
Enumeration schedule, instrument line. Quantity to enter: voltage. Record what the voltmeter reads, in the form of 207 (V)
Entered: 20 (V)
